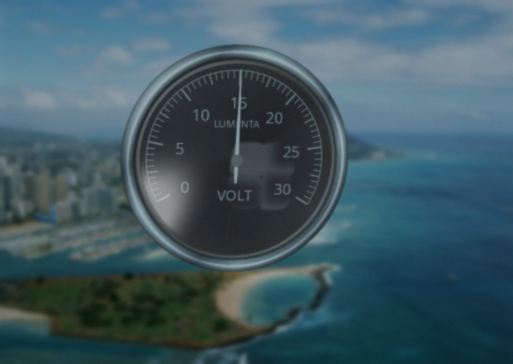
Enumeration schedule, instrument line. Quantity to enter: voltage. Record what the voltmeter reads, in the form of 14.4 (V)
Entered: 15 (V)
